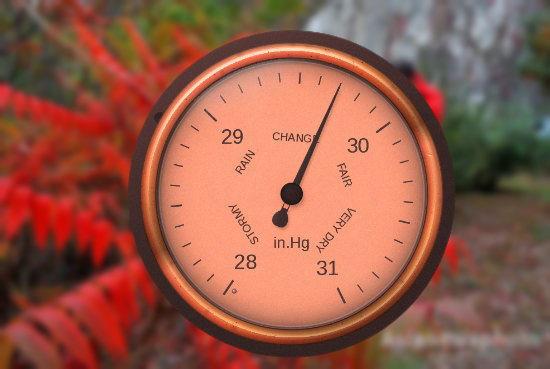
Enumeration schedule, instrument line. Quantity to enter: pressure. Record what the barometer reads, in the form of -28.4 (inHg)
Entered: 29.7 (inHg)
